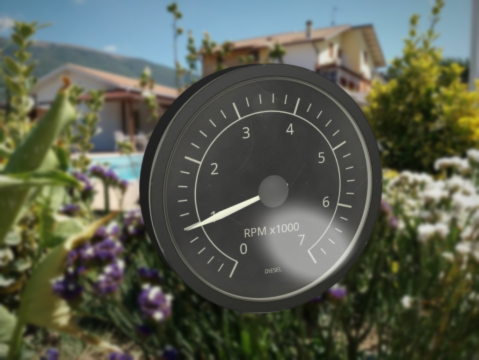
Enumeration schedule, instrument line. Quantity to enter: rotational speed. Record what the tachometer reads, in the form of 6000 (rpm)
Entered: 1000 (rpm)
